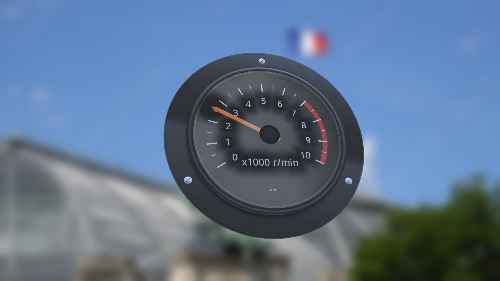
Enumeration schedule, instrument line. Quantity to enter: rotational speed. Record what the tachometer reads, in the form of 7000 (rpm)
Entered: 2500 (rpm)
